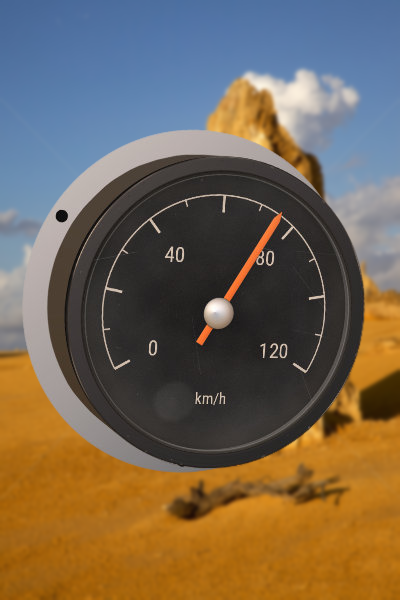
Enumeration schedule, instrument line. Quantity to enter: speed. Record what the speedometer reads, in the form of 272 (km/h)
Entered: 75 (km/h)
